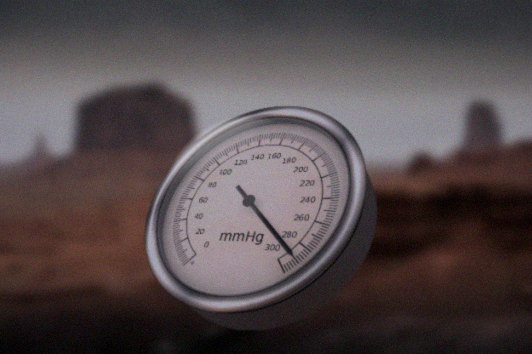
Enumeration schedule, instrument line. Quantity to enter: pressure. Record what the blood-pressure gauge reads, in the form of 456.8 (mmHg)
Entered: 290 (mmHg)
